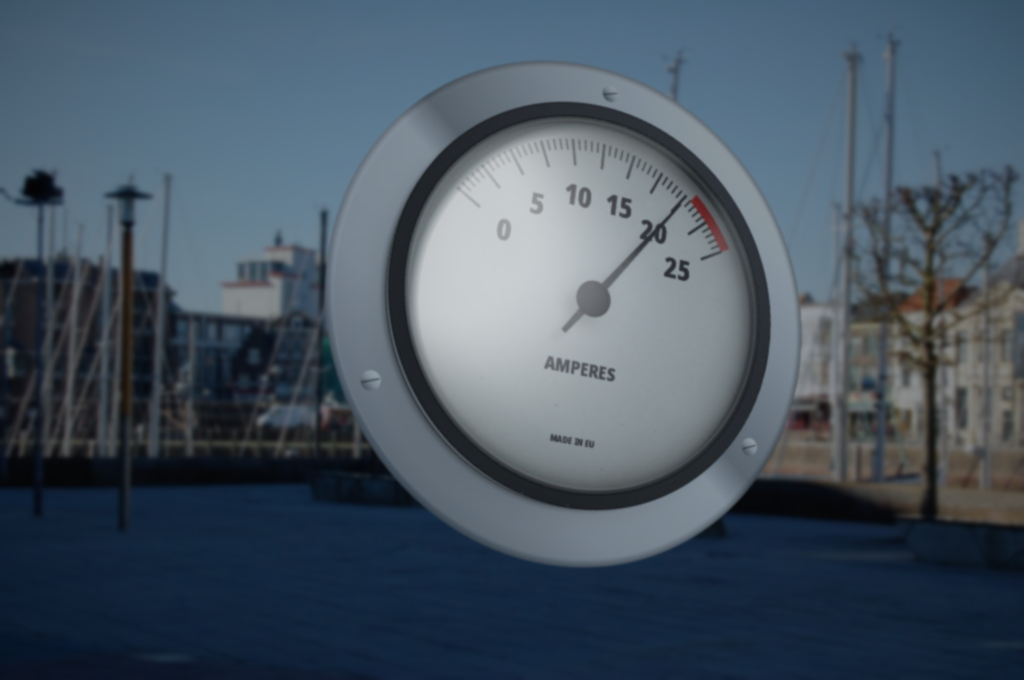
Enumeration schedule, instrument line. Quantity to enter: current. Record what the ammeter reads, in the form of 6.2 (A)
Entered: 20 (A)
